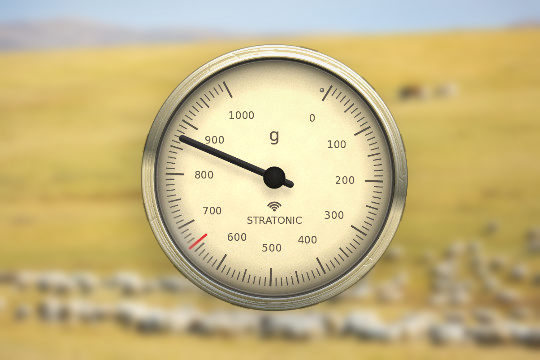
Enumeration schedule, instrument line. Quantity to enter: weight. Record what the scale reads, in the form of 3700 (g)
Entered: 870 (g)
